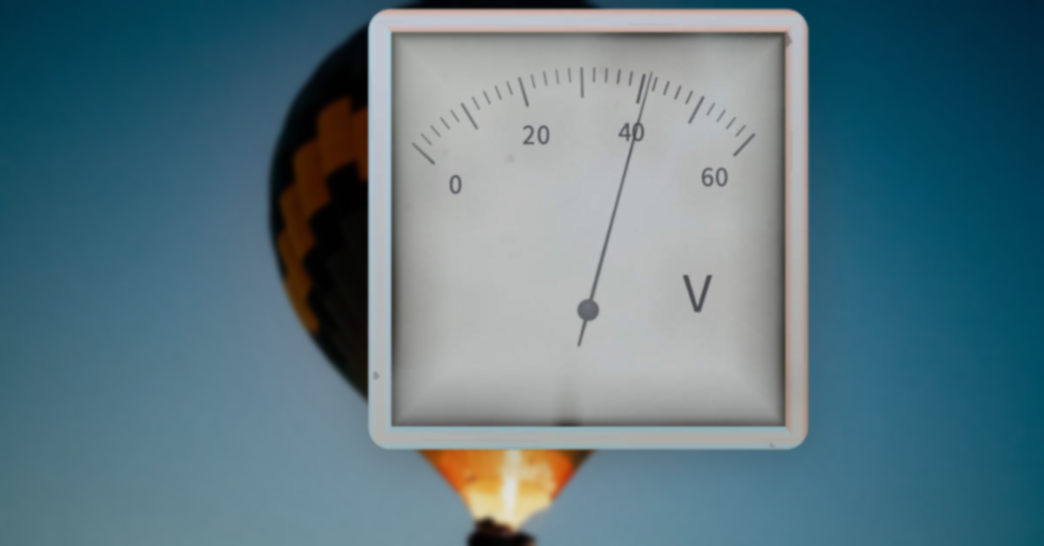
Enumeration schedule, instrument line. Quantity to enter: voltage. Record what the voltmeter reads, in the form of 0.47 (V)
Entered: 41 (V)
